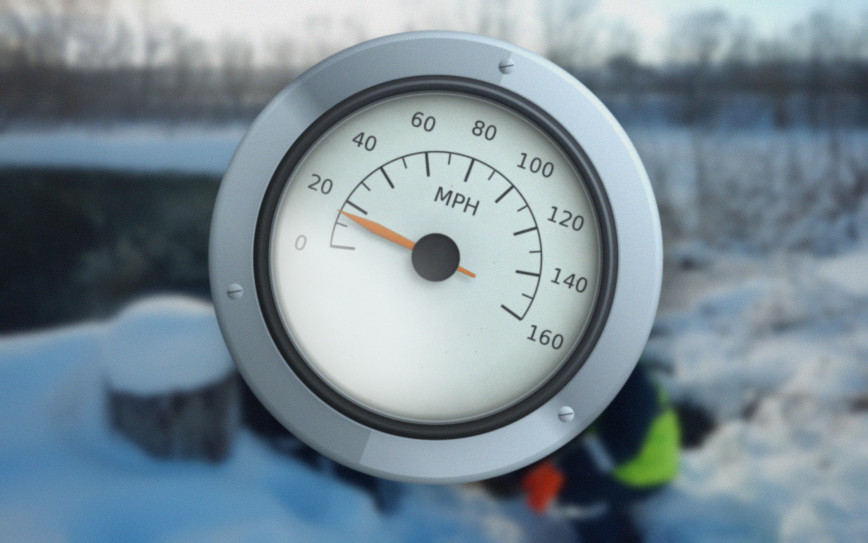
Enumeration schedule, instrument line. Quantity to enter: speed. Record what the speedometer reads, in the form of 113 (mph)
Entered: 15 (mph)
